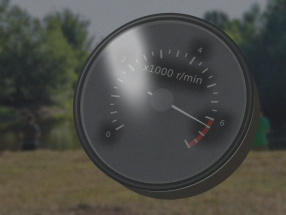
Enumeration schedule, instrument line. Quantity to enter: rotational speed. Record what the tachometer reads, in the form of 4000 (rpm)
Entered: 6250 (rpm)
